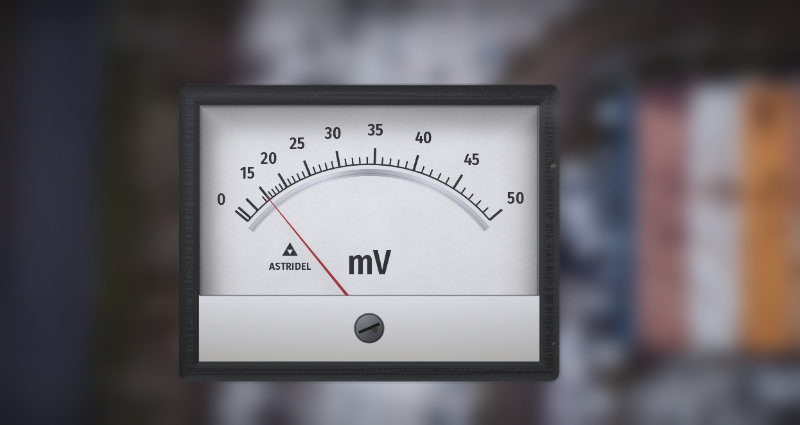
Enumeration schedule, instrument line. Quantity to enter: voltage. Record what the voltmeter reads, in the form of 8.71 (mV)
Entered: 15 (mV)
